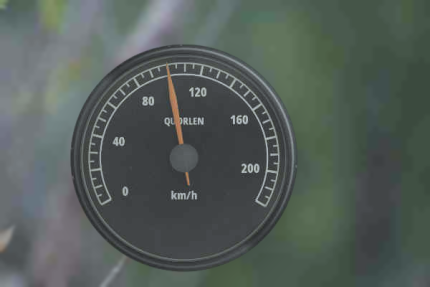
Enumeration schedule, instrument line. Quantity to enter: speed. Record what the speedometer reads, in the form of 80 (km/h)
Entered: 100 (km/h)
